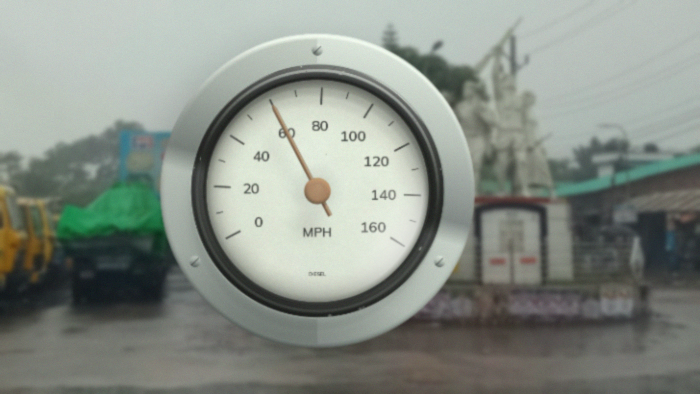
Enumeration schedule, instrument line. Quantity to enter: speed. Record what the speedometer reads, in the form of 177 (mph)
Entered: 60 (mph)
